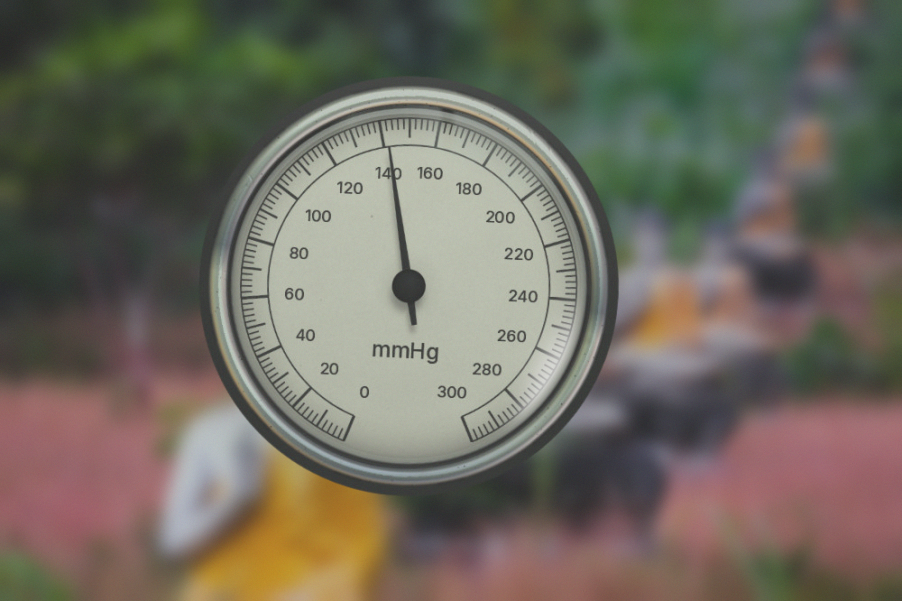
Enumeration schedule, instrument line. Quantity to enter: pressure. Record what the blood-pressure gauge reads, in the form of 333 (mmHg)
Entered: 142 (mmHg)
